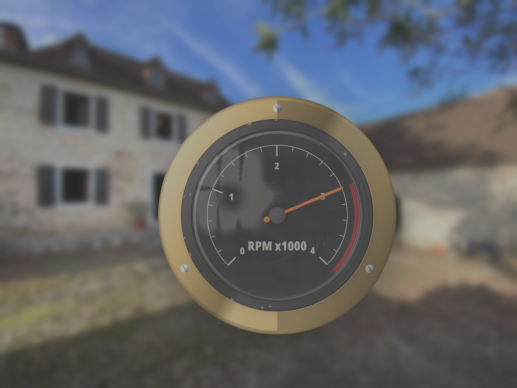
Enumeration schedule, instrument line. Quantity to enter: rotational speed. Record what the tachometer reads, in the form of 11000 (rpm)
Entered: 3000 (rpm)
